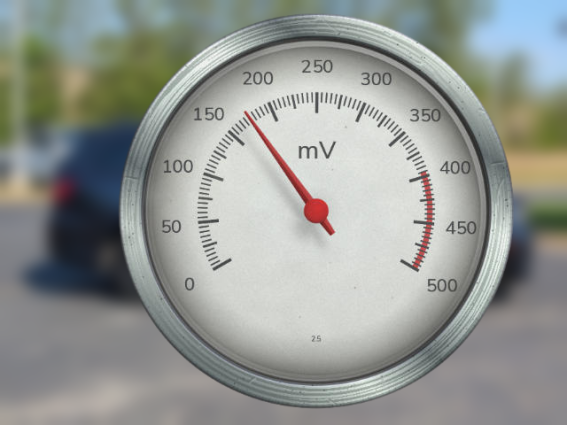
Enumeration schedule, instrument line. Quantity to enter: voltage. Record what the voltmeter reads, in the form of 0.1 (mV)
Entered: 175 (mV)
